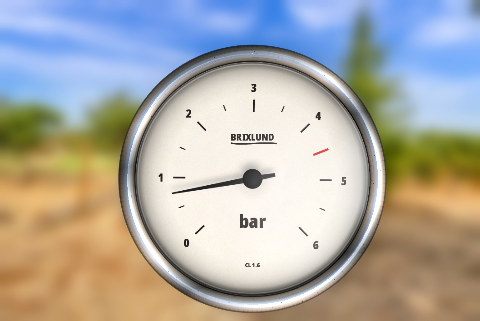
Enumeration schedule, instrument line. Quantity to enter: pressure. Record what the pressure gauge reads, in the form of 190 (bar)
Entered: 0.75 (bar)
